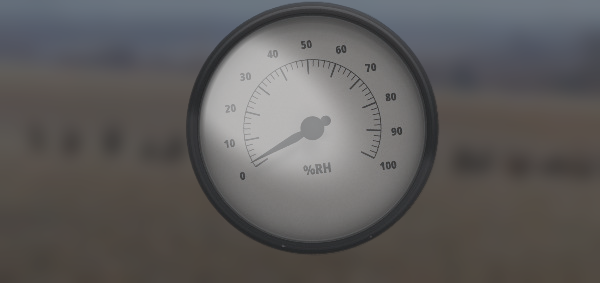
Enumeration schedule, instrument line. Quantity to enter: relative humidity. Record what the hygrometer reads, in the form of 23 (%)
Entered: 2 (%)
